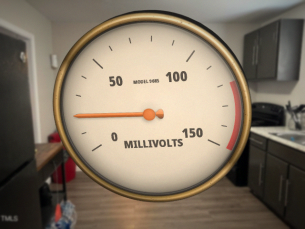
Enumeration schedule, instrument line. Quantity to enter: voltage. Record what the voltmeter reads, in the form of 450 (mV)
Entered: 20 (mV)
